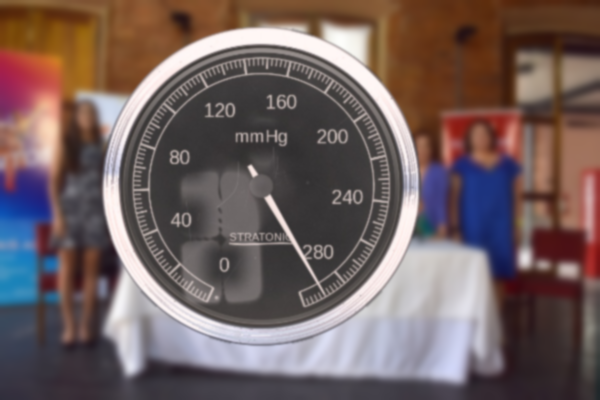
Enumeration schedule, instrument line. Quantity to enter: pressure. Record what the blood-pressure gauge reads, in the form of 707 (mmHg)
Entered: 290 (mmHg)
